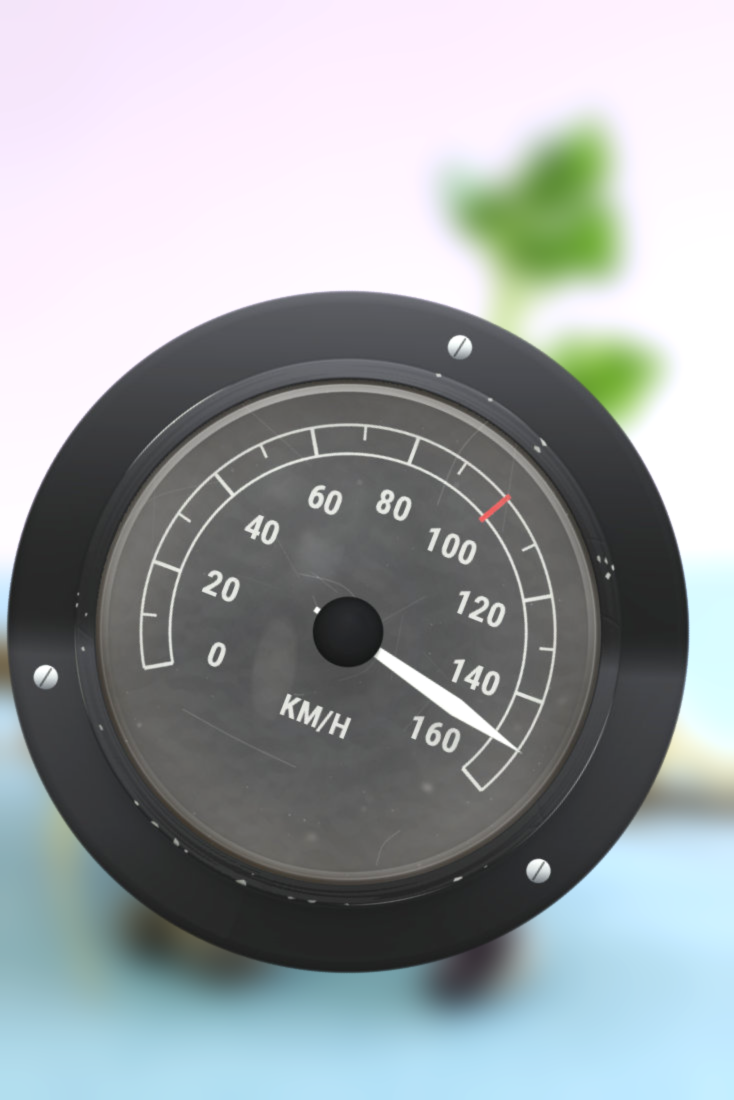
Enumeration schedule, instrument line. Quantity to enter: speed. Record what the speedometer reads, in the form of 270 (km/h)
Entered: 150 (km/h)
